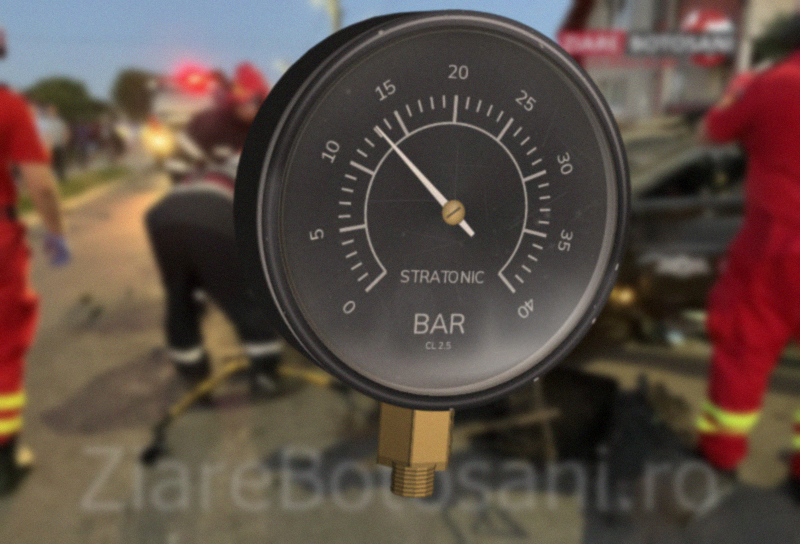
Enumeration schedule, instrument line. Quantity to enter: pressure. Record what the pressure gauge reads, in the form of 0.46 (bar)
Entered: 13 (bar)
